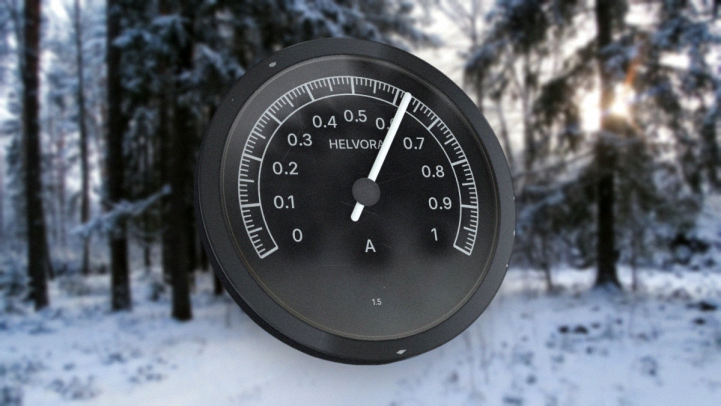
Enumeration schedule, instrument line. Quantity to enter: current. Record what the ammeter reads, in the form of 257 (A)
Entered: 0.62 (A)
